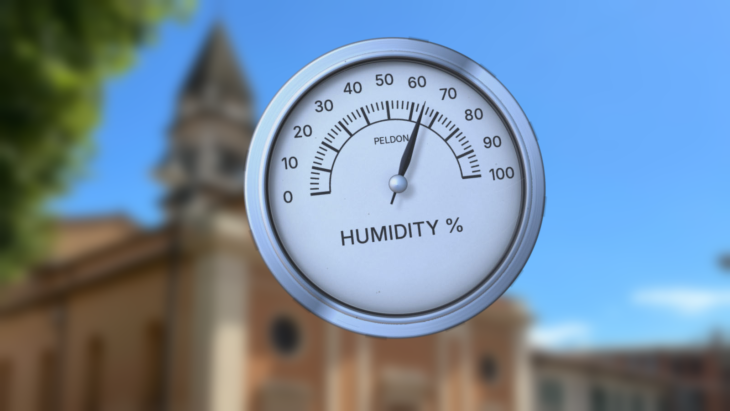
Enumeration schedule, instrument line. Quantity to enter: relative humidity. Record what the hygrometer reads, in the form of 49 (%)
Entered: 64 (%)
